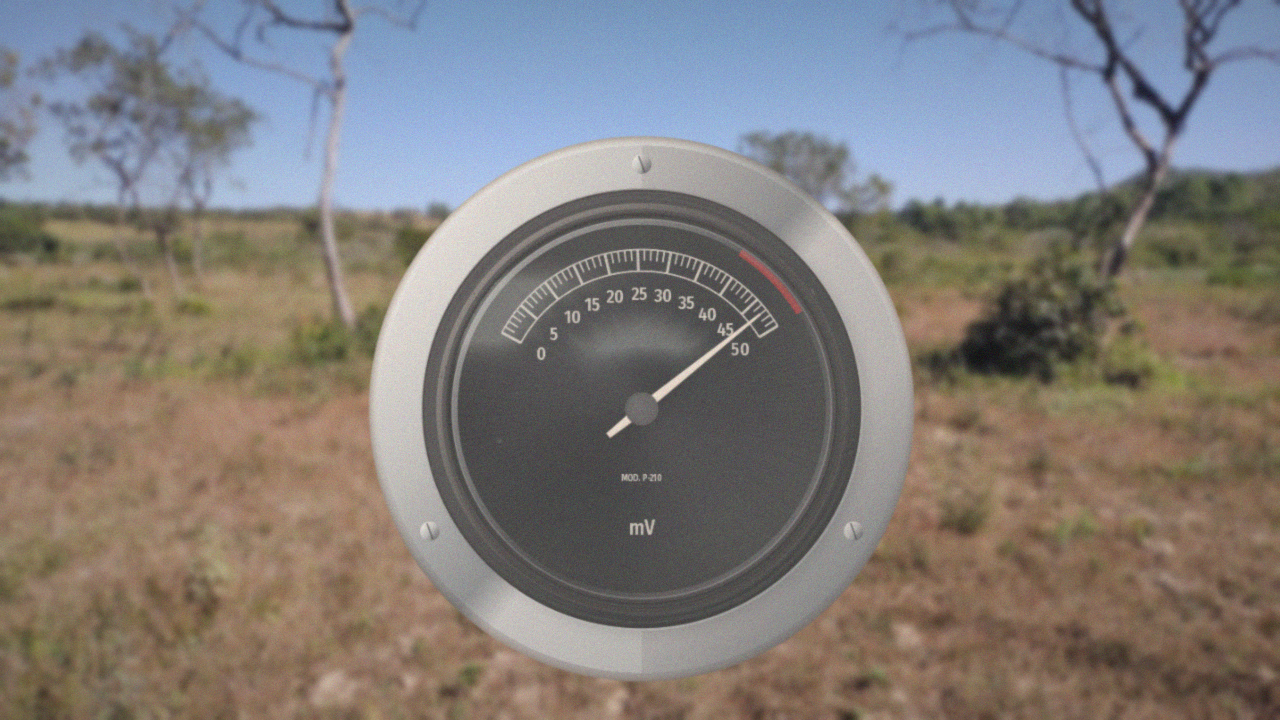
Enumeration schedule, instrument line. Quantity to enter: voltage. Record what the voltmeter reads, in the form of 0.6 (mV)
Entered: 47 (mV)
